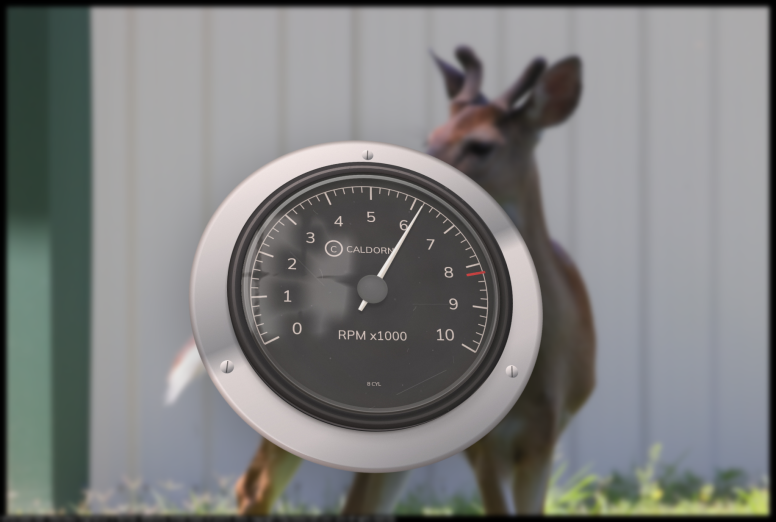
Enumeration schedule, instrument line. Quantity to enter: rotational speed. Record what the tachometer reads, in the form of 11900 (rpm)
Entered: 6200 (rpm)
